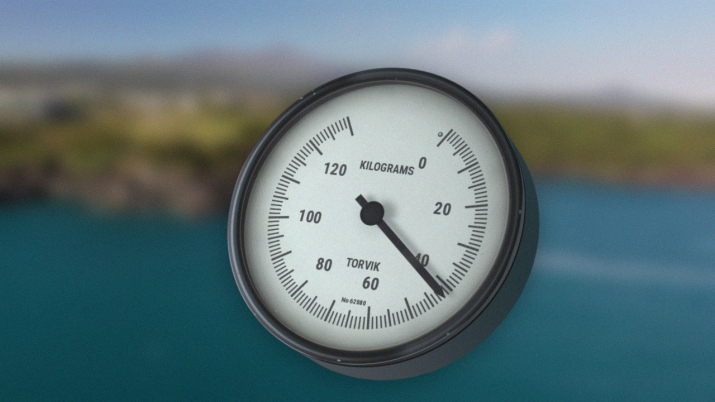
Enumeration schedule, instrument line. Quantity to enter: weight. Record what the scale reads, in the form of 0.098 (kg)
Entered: 42 (kg)
